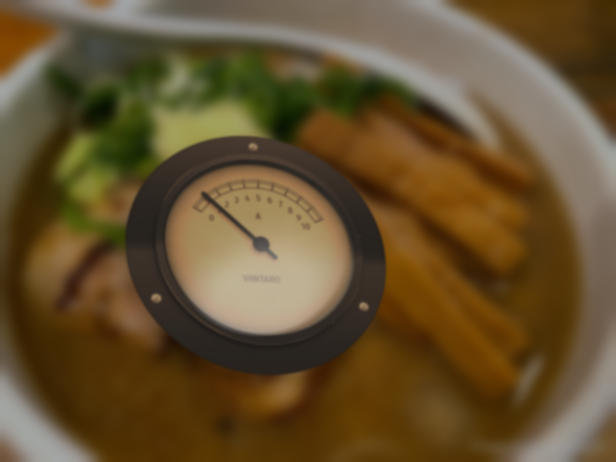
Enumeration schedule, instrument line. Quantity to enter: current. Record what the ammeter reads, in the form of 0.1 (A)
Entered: 1 (A)
